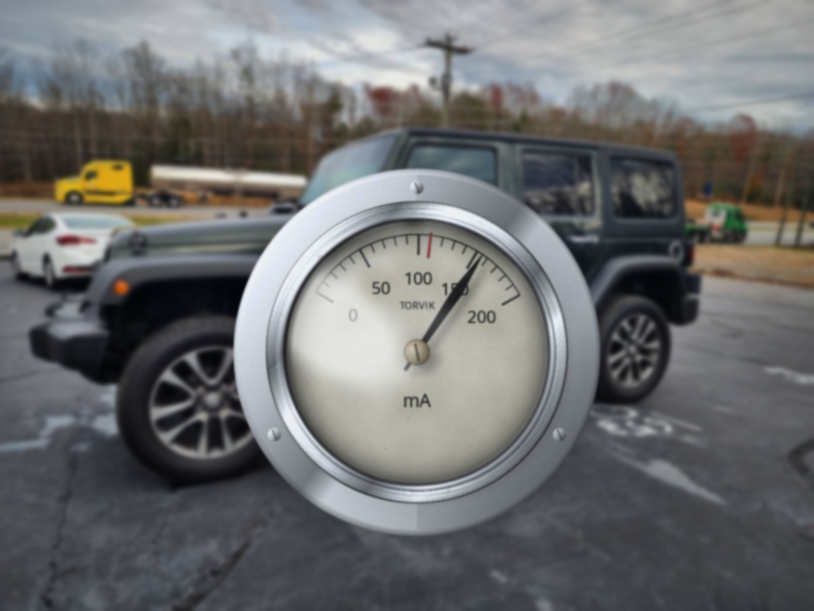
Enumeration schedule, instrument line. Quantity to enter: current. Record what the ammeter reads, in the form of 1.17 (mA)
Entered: 155 (mA)
